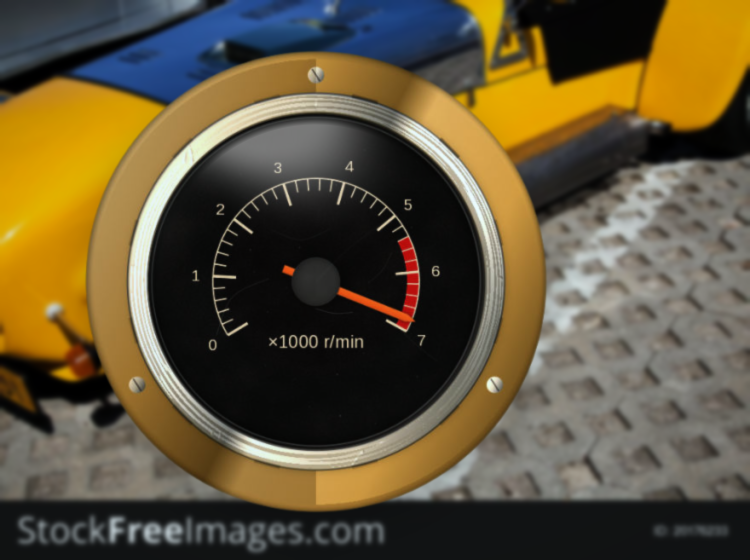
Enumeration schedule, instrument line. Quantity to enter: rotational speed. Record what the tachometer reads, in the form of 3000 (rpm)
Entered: 6800 (rpm)
